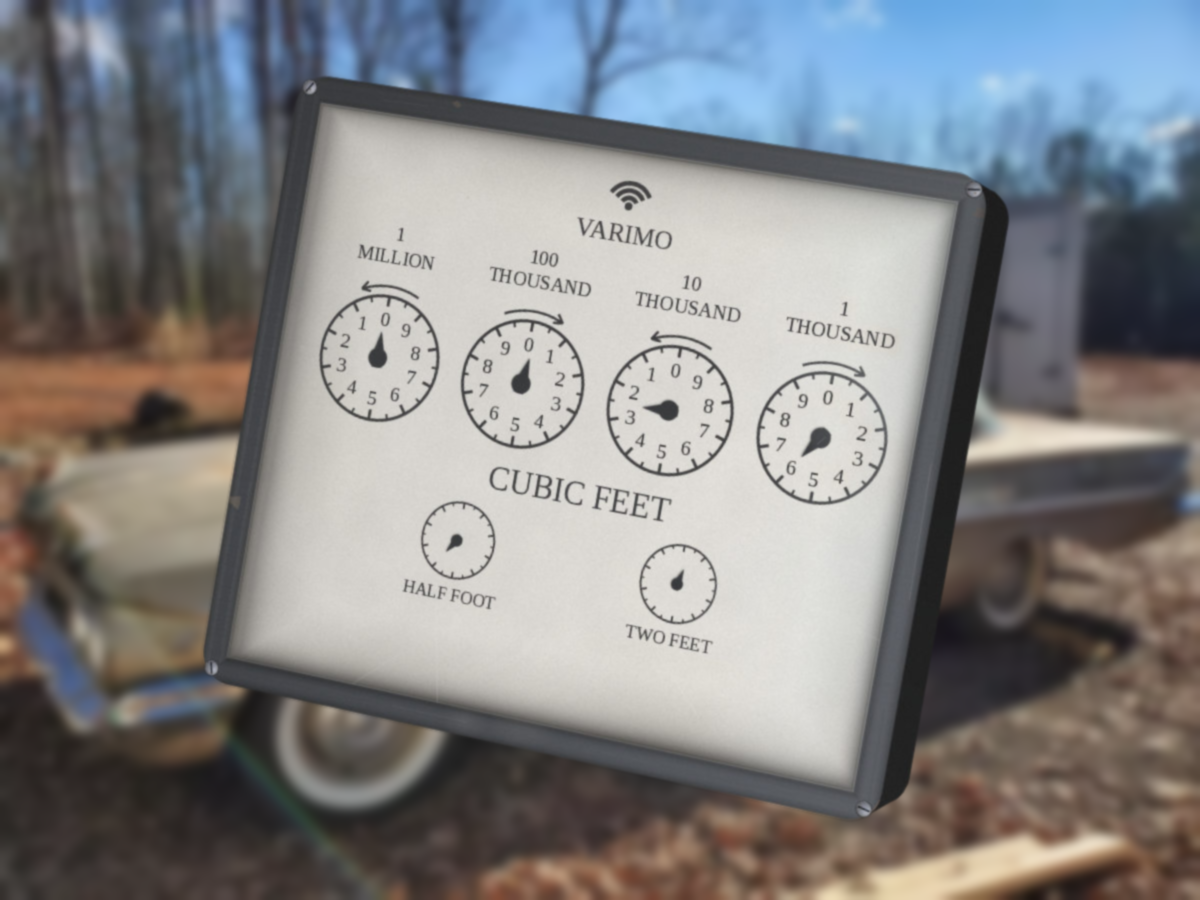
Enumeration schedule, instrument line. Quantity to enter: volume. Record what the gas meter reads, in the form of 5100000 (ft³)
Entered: 2600 (ft³)
